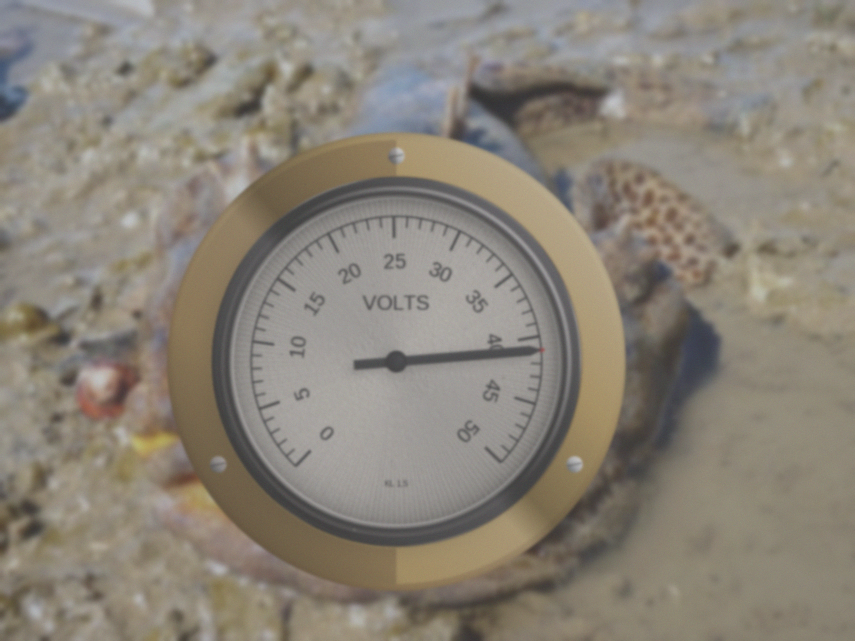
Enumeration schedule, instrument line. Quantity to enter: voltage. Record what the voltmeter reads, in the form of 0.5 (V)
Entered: 41 (V)
